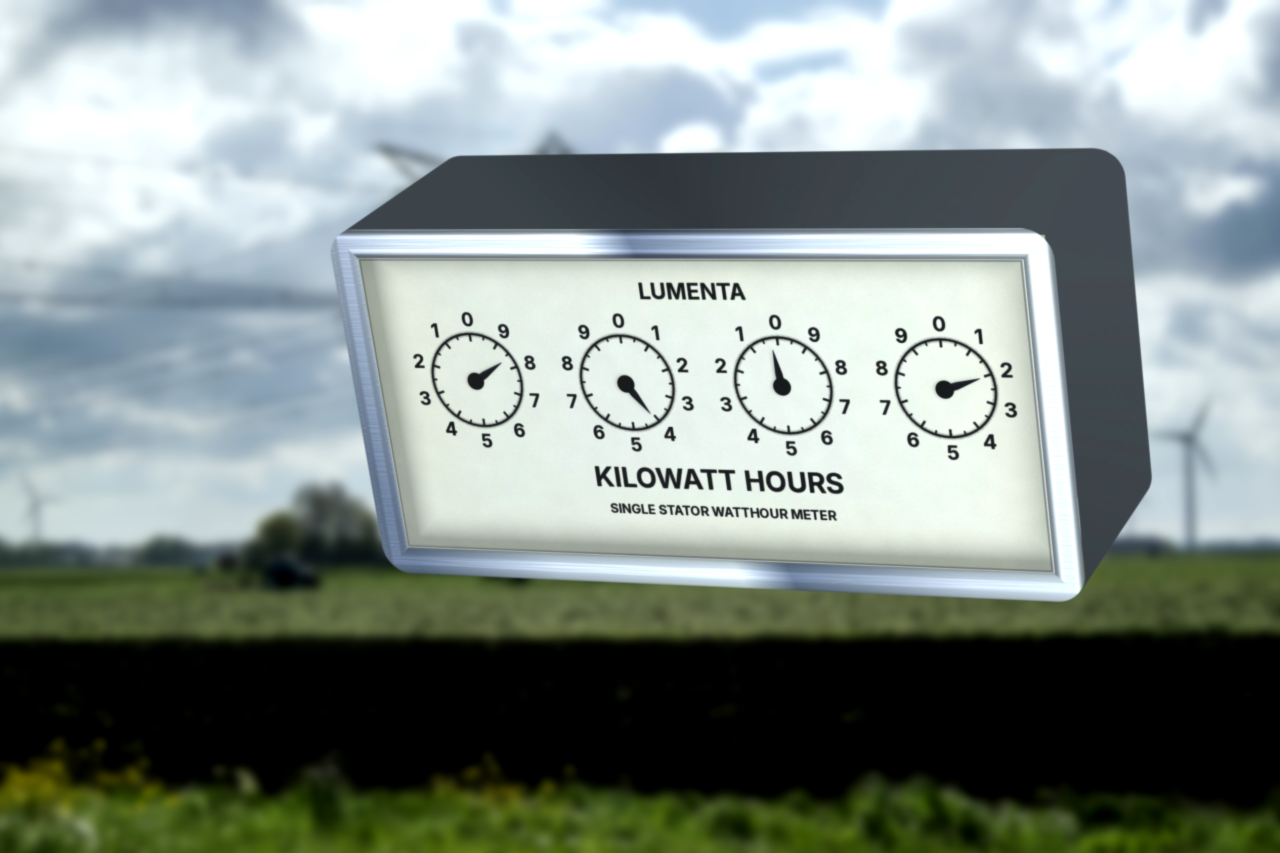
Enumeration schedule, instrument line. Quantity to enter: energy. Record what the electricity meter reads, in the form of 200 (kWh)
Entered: 8402 (kWh)
